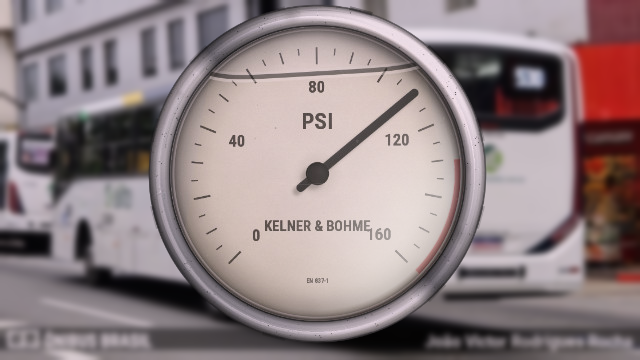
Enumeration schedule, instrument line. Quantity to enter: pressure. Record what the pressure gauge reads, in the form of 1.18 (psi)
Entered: 110 (psi)
